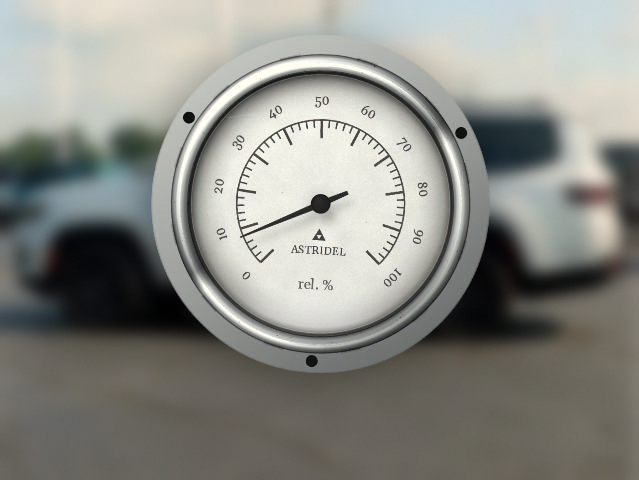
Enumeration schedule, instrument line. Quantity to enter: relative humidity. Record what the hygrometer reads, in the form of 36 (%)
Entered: 8 (%)
